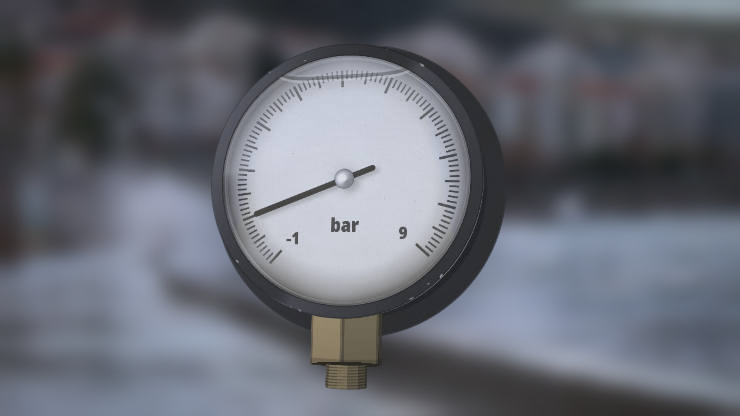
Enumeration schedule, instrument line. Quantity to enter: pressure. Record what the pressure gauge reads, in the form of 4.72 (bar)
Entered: 0 (bar)
